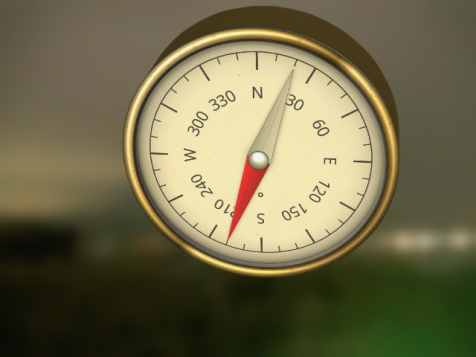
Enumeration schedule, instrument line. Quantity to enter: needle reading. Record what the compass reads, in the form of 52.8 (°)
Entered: 200 (°)
